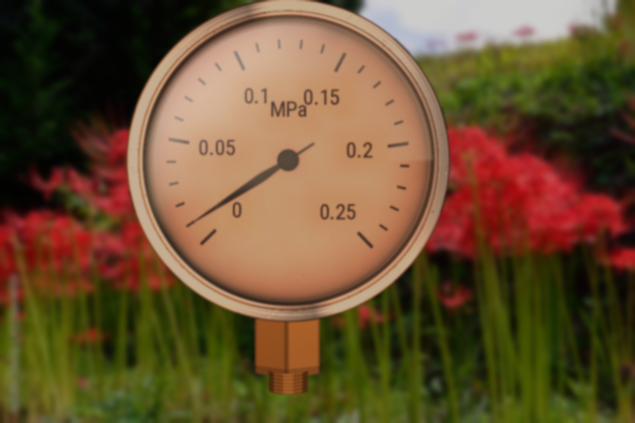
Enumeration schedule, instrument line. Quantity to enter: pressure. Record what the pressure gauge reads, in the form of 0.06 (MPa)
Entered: 0.01 (MPa)
